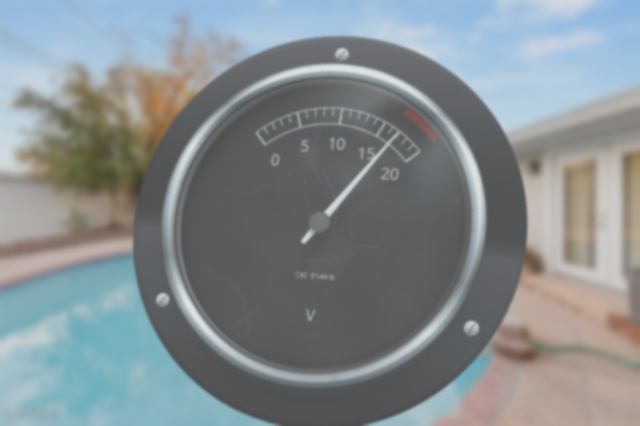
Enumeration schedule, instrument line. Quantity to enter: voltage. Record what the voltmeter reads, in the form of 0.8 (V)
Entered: 17 (V)
